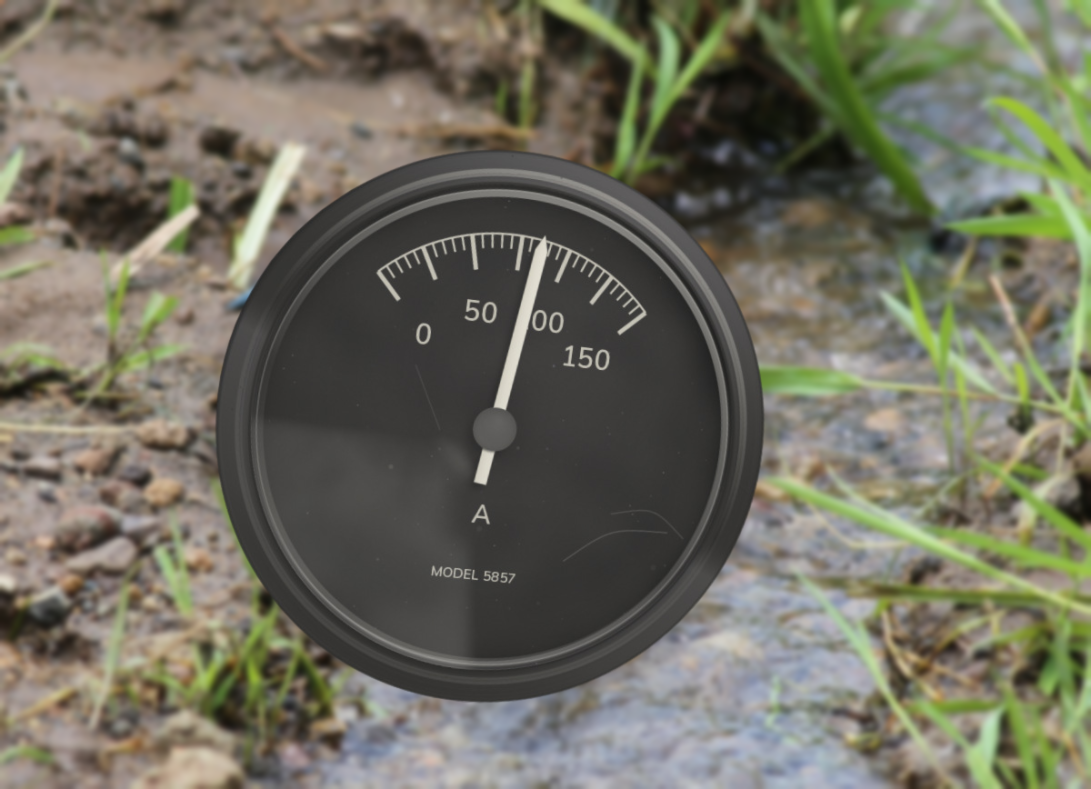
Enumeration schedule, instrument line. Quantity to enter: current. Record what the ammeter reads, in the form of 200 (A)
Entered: 85 (A)
